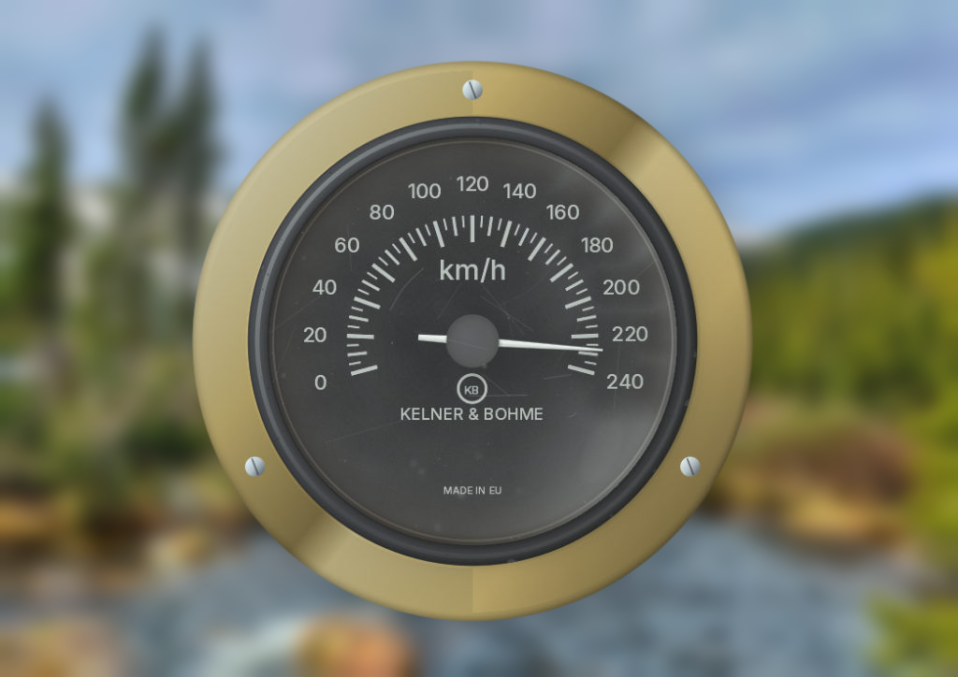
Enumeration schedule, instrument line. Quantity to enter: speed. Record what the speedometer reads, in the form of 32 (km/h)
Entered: 227.5 (km/h)
